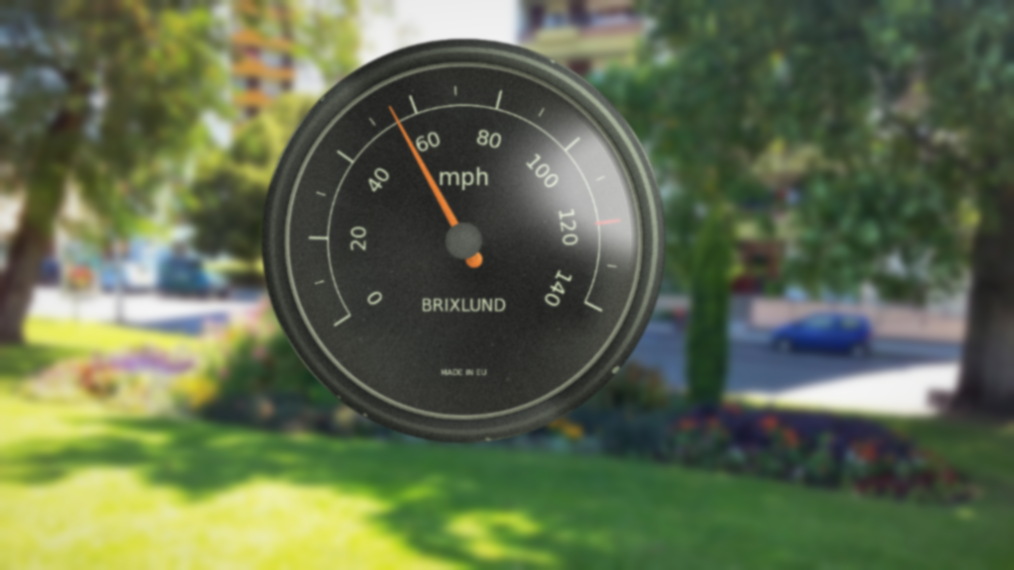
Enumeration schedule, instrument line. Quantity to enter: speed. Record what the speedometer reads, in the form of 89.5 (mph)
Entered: 55 (mph)
